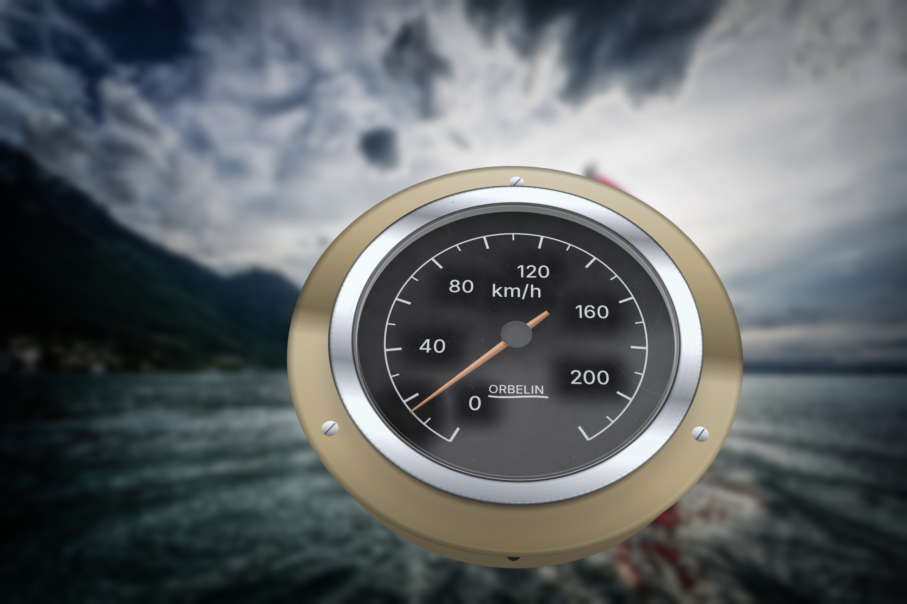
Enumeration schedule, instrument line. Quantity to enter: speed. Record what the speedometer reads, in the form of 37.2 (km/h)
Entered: 15 (km/h)
